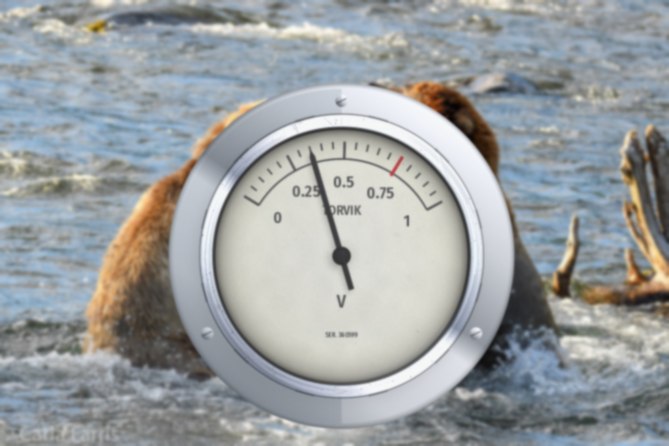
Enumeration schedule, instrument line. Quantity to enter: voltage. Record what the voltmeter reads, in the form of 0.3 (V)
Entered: 0.35 (V)
